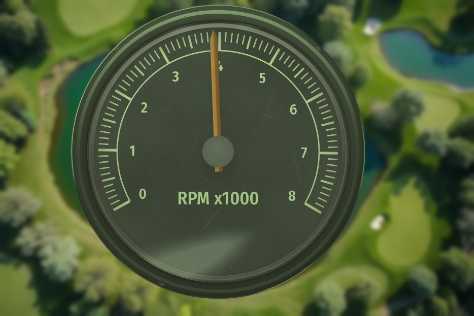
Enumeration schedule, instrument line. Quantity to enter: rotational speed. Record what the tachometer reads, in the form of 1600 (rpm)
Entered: 3900 (rpm)
